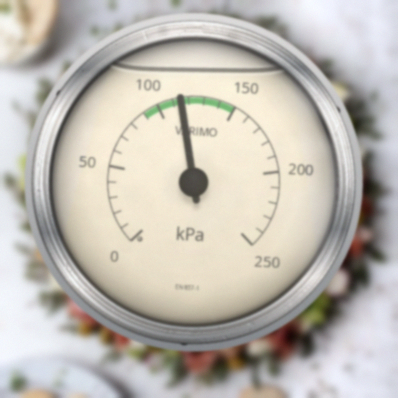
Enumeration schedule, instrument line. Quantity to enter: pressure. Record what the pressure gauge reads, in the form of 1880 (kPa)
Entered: 115 (kPa)
